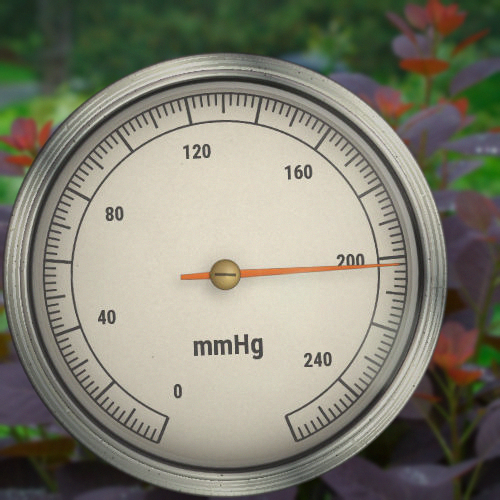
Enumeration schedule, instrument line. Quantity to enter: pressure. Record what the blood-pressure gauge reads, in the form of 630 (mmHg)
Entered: 202 (mmHg)
